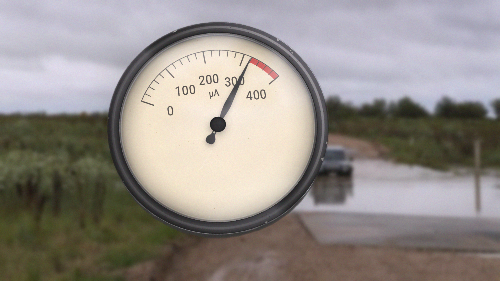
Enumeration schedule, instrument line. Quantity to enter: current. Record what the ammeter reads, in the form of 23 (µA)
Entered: 320 (µA)
